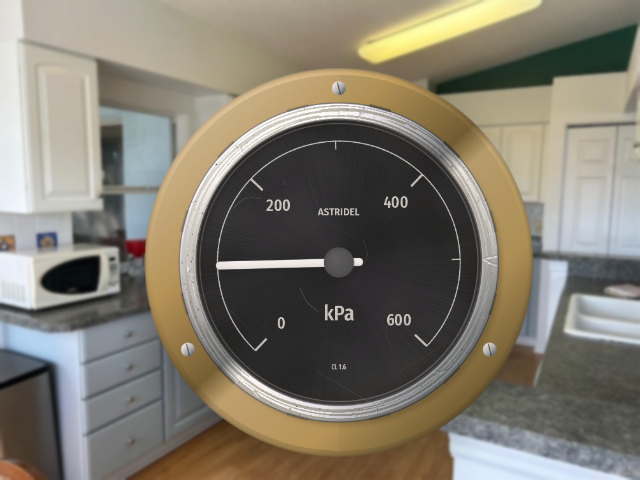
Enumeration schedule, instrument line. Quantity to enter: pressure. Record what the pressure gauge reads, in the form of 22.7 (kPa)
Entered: 100 (kPa)
